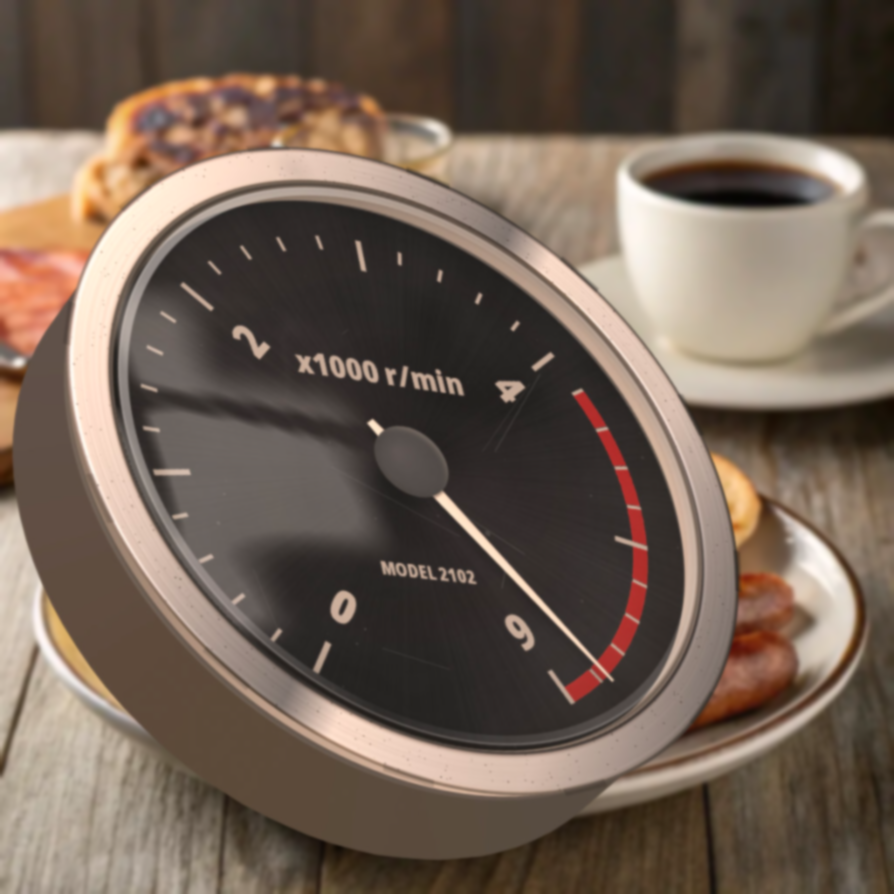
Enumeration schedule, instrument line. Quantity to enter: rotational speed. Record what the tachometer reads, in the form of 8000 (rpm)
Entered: 5800 (rpm)
